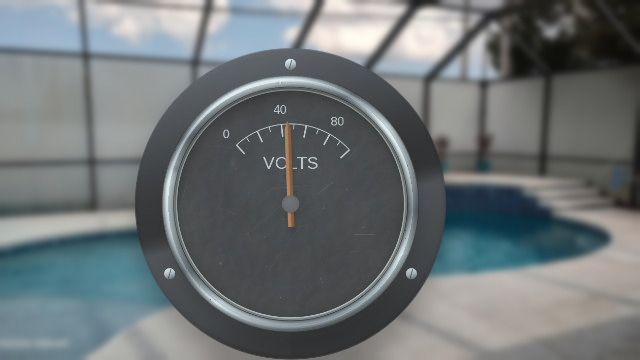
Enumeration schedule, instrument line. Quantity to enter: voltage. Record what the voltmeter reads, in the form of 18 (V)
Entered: 45 (V)
